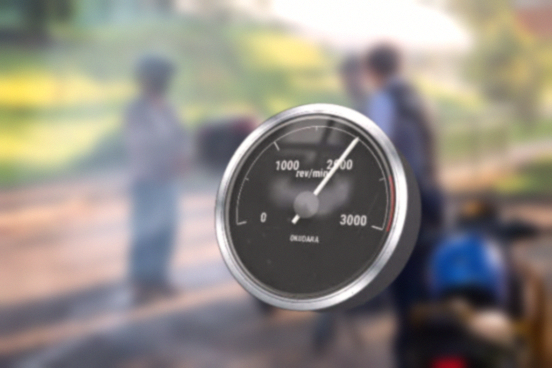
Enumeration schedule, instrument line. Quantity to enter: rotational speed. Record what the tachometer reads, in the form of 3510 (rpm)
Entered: 2000 (rpm)
